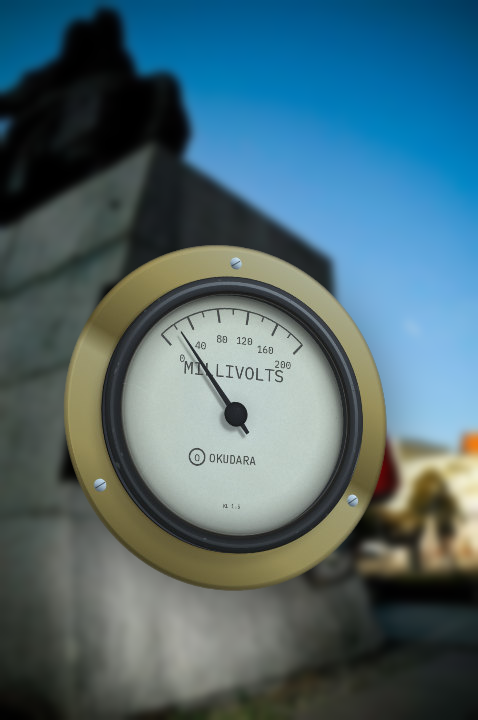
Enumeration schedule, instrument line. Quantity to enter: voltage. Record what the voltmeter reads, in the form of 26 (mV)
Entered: 20 (mV)
